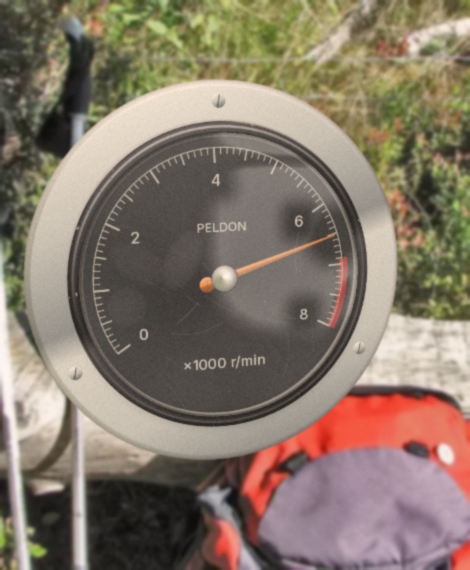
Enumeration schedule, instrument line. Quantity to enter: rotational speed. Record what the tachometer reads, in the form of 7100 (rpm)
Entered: 6500 (rpm)
